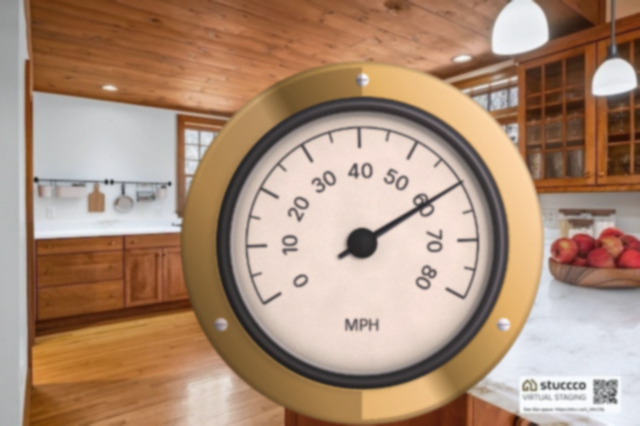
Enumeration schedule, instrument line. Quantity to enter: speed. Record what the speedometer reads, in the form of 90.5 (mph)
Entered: 60 (mph)
